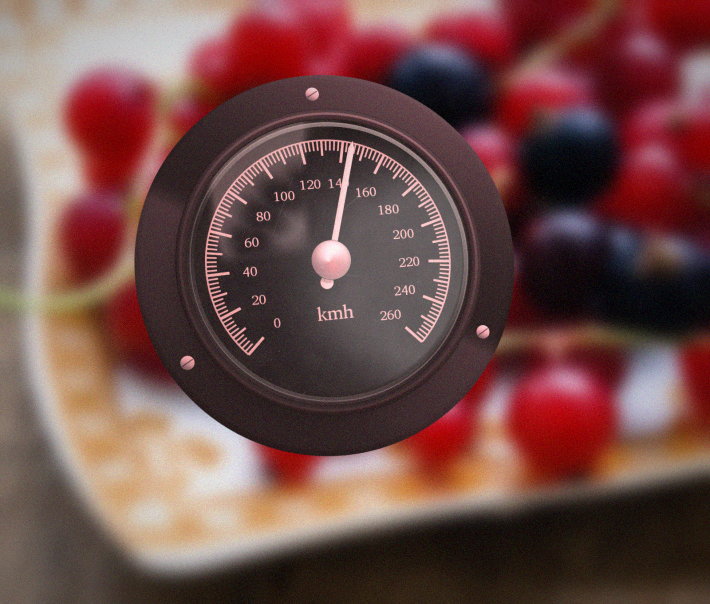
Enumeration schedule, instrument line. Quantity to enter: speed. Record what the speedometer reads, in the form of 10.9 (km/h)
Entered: 144 (km/h)
